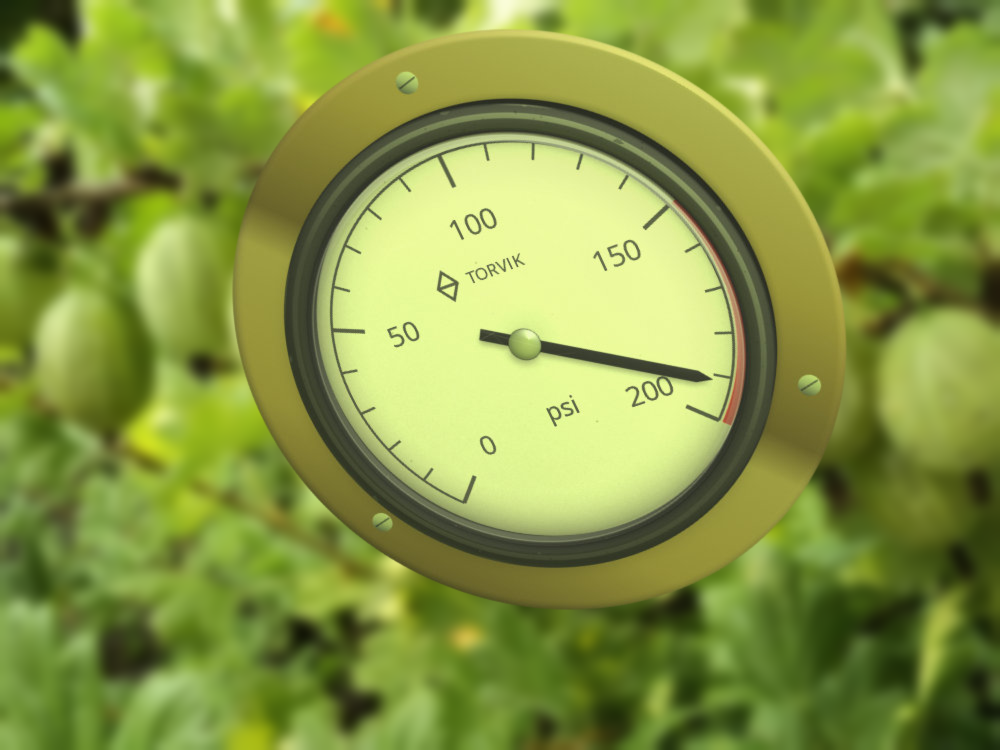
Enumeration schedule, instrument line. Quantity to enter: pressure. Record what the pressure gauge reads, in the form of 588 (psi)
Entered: 190 (psi)
